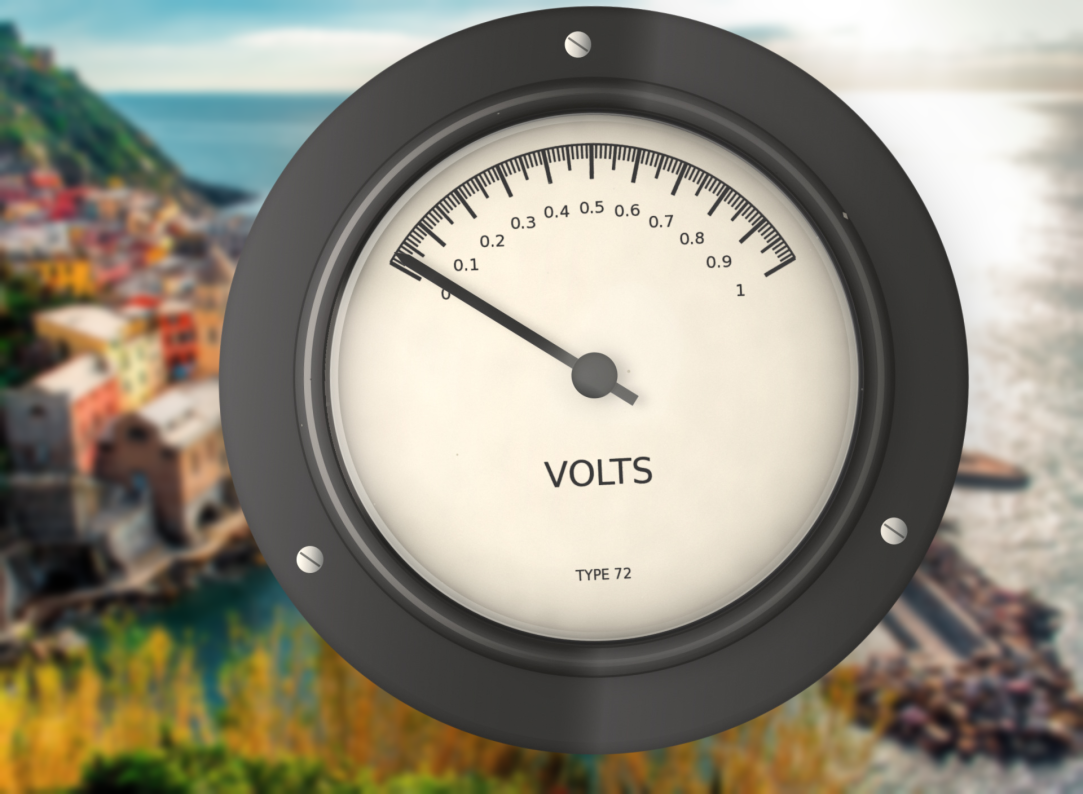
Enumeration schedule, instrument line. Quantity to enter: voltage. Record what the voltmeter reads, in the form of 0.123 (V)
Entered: 0.02 (V)
